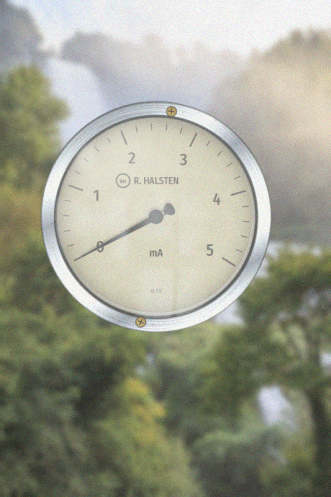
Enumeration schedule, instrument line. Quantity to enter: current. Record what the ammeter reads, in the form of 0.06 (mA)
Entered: 0 (mA)
